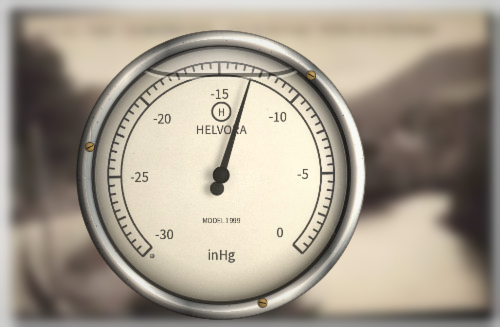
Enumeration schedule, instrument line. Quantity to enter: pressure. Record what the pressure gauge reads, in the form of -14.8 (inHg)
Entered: -13 (inHg)
